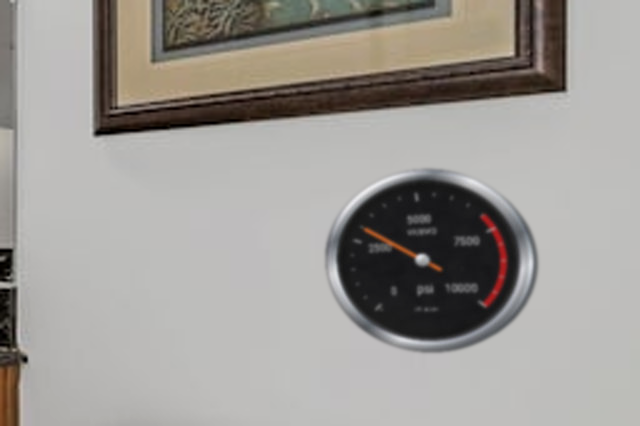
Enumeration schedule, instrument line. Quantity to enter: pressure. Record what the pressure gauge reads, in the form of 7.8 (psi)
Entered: 3000 (psi)
